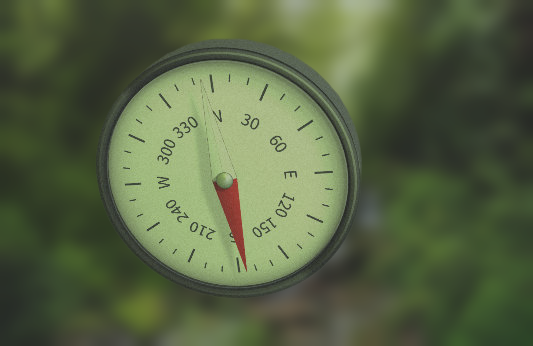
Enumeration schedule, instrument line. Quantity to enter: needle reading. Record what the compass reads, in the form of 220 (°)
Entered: 175 (°)
